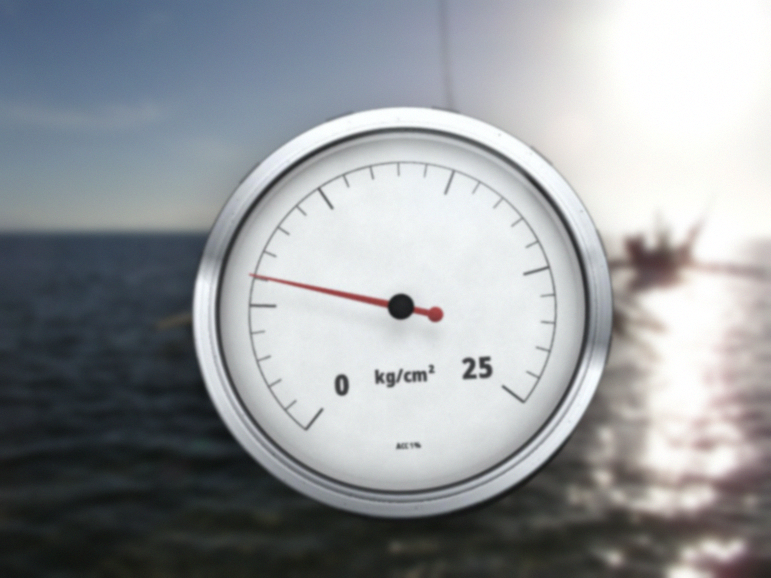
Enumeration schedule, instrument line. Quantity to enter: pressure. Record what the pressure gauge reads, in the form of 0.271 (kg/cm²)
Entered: 6 (kg/cm²)
